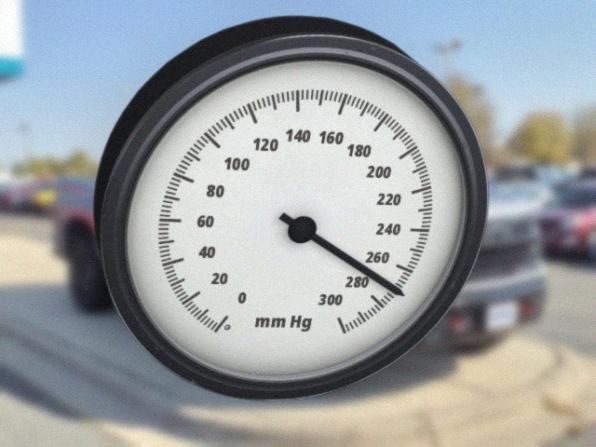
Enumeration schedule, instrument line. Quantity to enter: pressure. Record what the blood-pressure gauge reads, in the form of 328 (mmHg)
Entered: 270 (mmHg)
